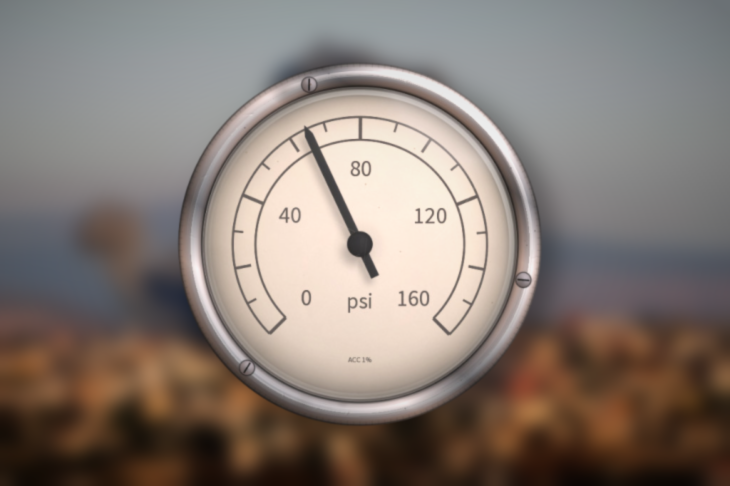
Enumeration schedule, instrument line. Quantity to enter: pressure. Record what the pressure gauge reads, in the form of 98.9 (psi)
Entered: 65 (psi)
